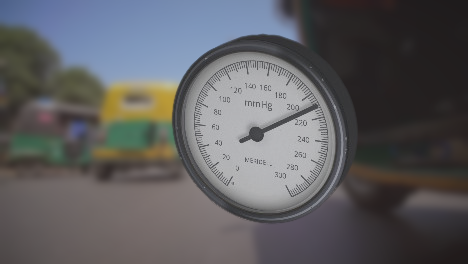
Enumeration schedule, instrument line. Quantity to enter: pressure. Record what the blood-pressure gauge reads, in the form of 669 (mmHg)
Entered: 210 (mmHg)
